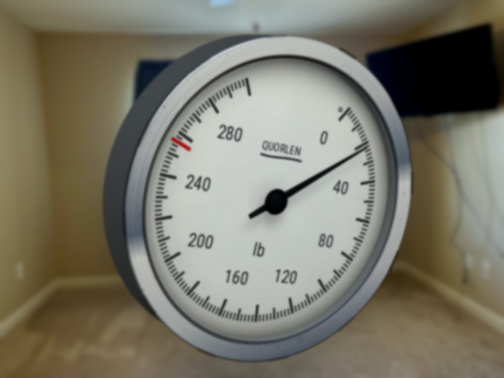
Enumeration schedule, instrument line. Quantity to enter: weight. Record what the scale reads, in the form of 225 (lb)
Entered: 20 (lb)
